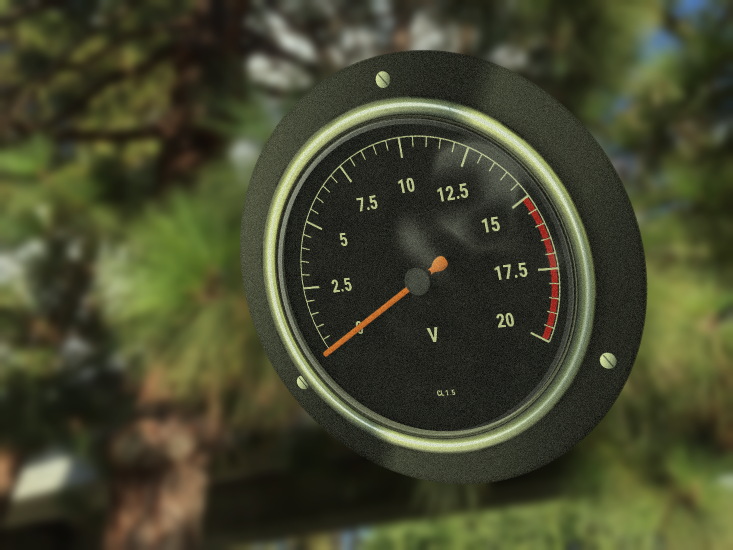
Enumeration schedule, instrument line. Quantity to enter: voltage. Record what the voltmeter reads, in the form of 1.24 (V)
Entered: 0 (V)
